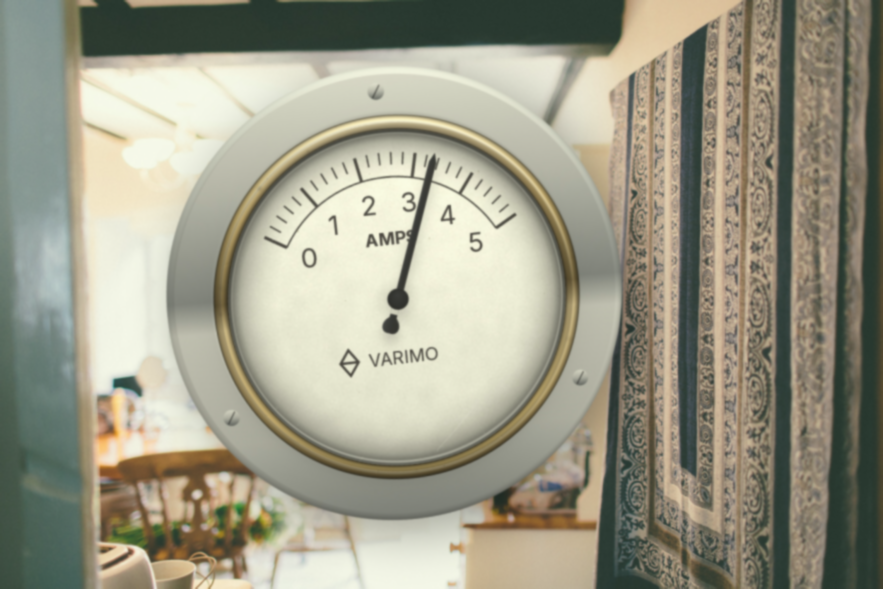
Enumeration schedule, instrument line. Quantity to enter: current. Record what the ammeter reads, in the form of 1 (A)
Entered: 3.3 (A)
